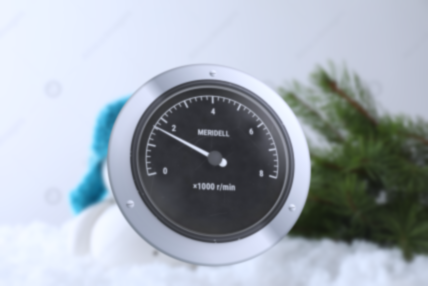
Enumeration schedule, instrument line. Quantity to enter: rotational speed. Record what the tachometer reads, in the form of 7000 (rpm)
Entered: 1600 (rpm)
